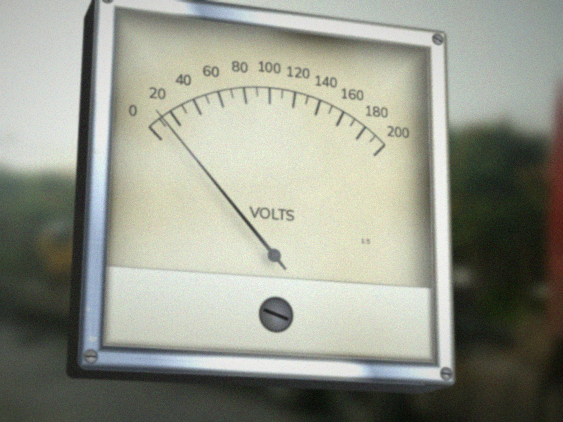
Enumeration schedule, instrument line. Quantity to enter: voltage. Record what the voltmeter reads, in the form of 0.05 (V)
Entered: 10 (V)
